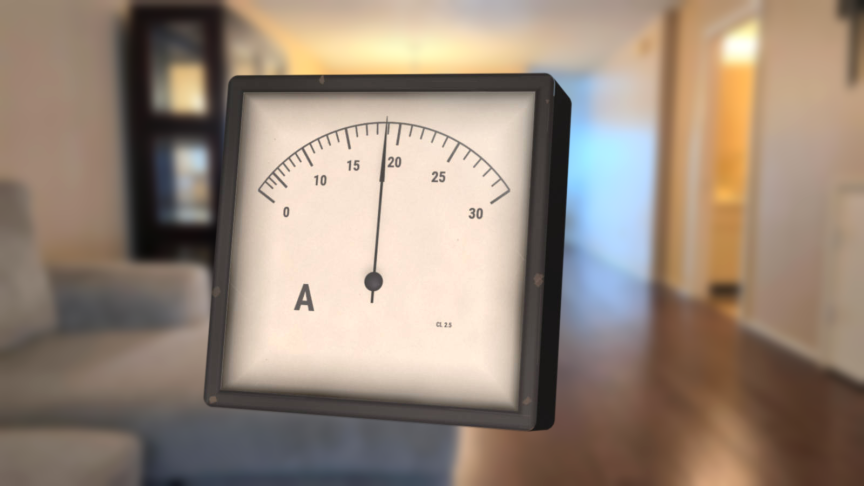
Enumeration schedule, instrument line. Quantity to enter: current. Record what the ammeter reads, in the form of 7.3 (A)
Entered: 19 (A)
